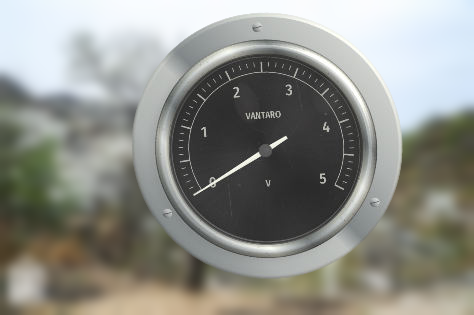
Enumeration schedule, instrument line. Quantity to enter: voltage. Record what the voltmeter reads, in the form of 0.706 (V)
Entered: 0 (V)
